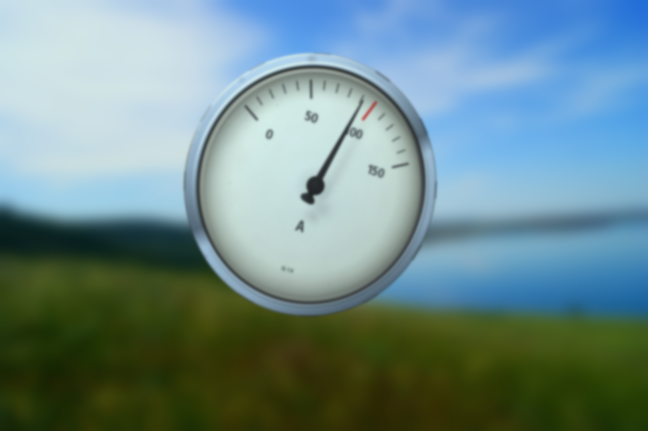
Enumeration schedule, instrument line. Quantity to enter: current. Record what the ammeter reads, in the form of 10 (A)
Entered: 90 (A)
